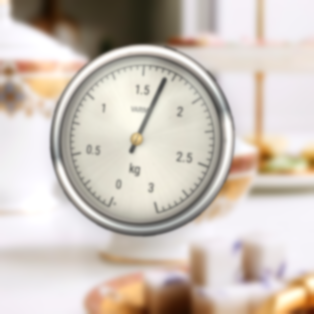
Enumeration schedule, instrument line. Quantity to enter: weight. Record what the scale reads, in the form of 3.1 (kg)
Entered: 1.7 (kg)
